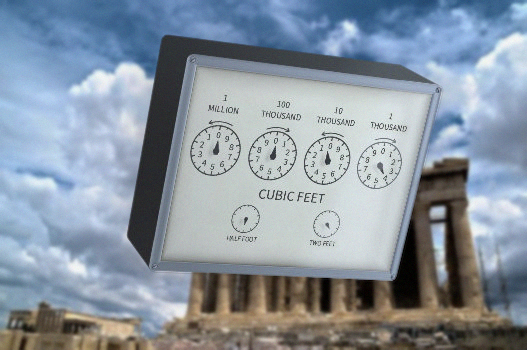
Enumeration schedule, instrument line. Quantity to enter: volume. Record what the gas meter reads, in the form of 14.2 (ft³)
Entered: 400 (ft³)
